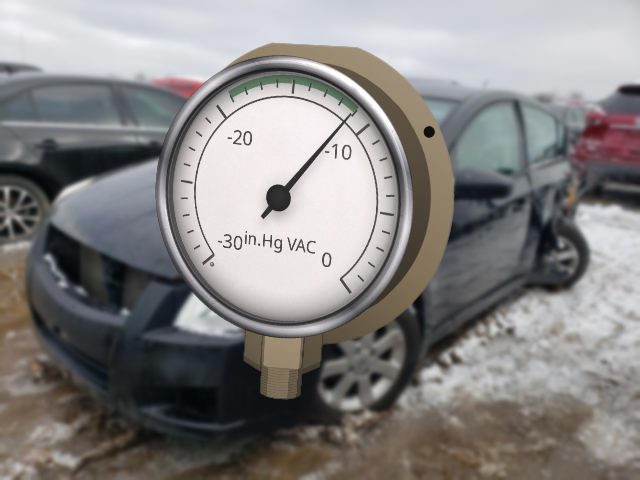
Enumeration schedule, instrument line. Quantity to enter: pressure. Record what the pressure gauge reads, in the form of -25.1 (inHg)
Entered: -11 (inHg)
